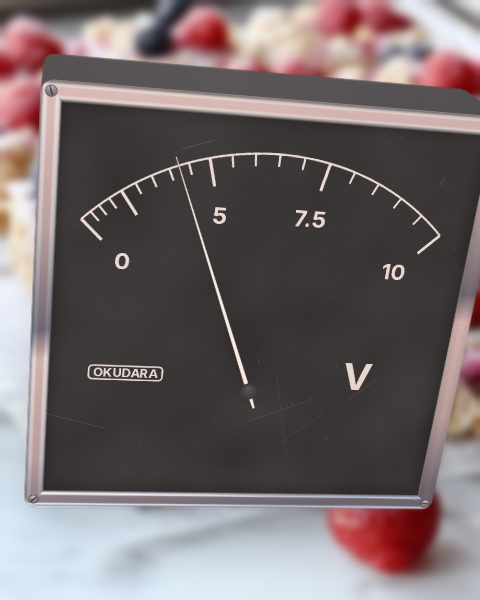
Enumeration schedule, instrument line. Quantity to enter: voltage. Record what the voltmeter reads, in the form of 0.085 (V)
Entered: 4.25 (V)
